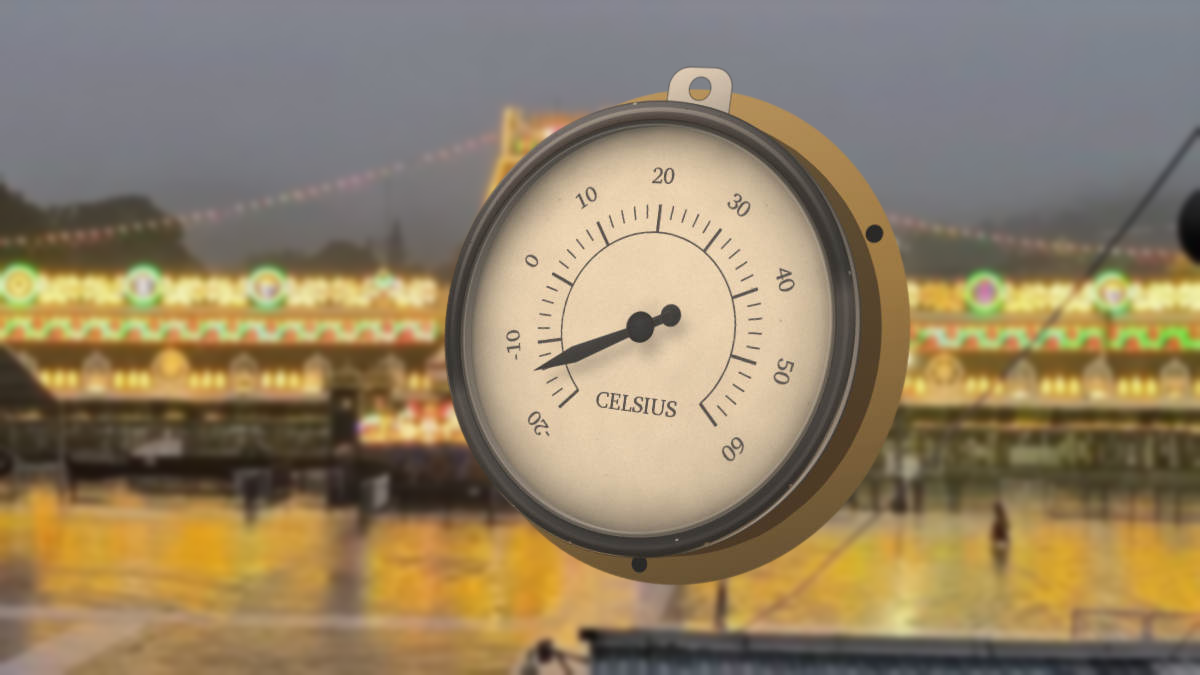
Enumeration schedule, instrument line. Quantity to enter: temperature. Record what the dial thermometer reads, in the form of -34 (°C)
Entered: -14 (°C)
